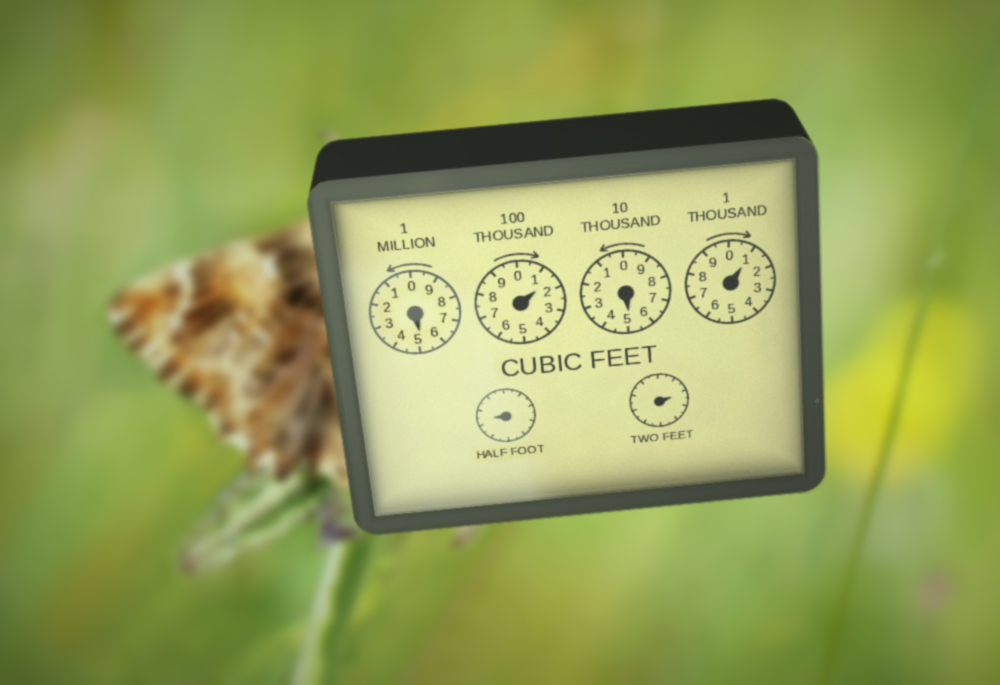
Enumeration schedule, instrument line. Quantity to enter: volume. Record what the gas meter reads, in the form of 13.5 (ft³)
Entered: 515100 (ft³)
